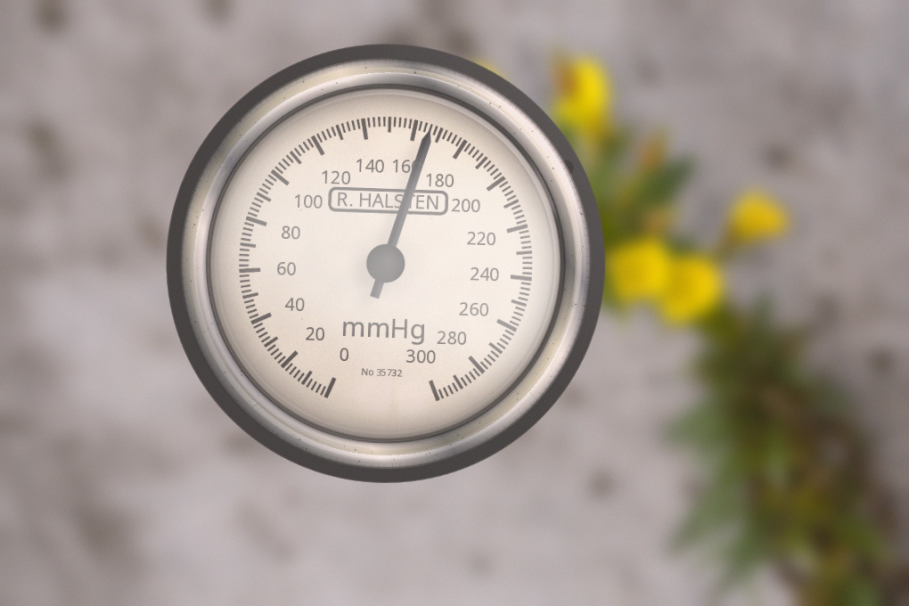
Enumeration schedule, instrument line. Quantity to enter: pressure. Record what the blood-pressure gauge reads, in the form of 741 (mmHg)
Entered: 166 (mmHg)
